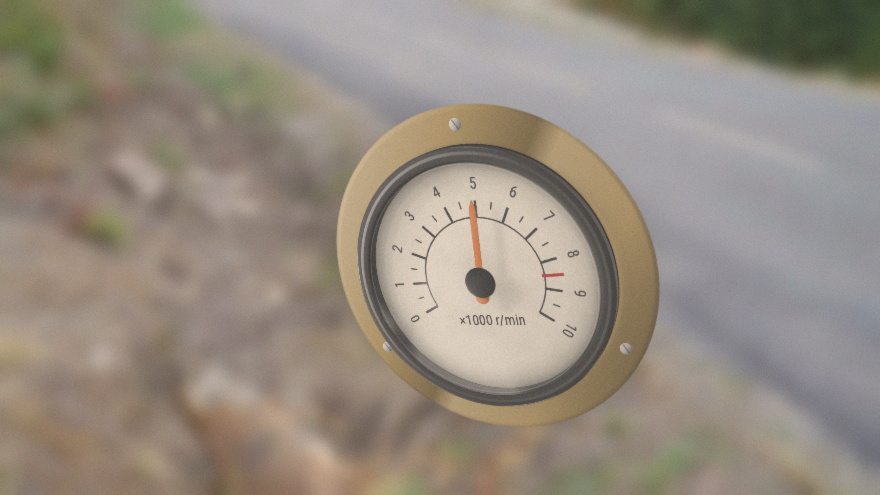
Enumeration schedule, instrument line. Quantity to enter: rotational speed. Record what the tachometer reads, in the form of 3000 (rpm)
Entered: 5000 (rpm)
